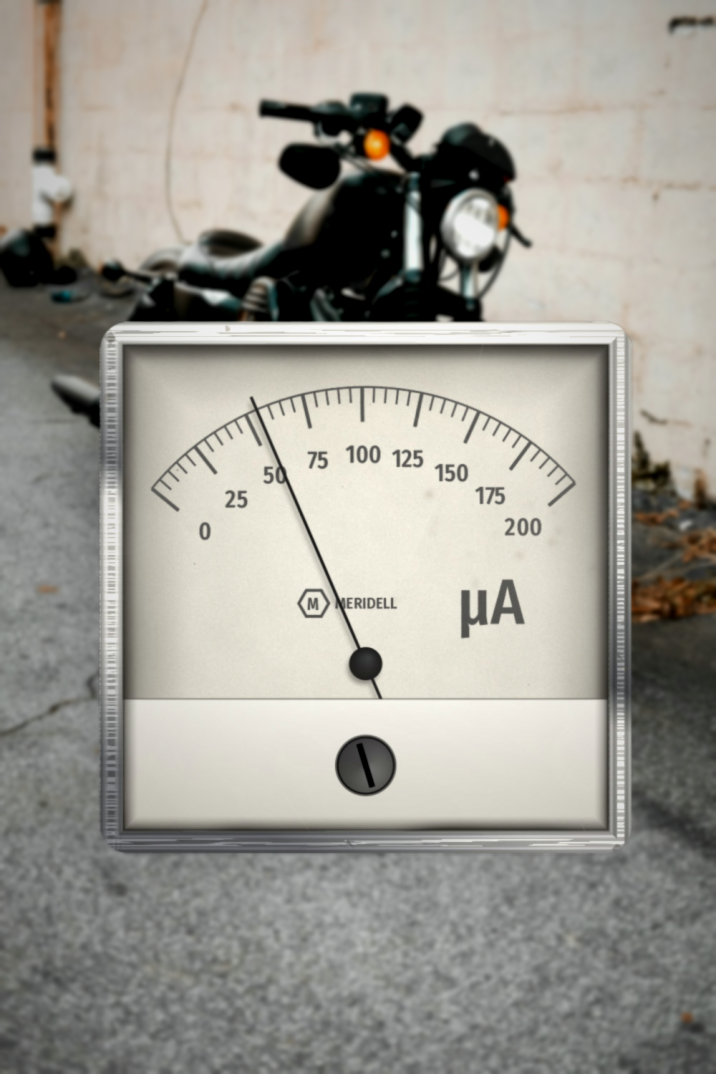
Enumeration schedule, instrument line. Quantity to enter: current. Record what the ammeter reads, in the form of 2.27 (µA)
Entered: 55 (µA)
